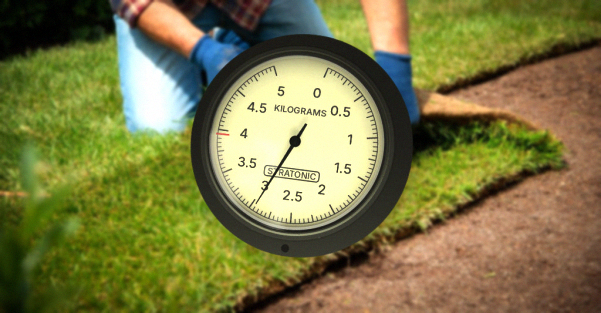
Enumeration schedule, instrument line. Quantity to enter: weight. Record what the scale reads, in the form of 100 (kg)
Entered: 2.95 (kg)
